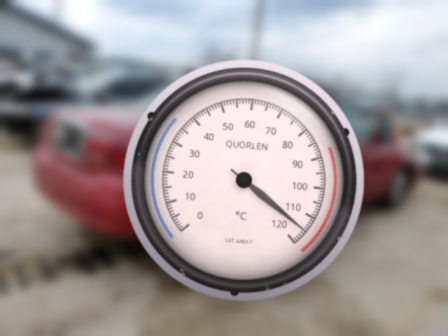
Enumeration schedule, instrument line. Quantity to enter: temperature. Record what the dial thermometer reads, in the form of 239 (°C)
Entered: 115 (°C)
